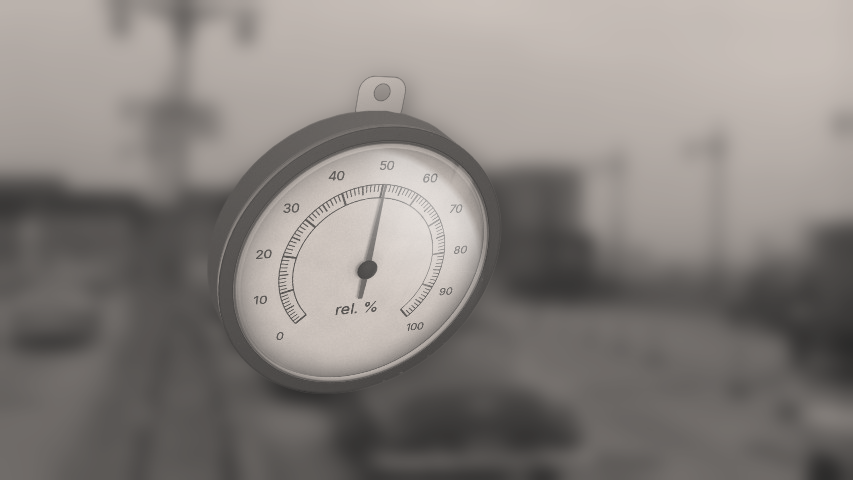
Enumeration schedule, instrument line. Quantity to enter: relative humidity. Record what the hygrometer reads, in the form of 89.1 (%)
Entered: 50 (%)
